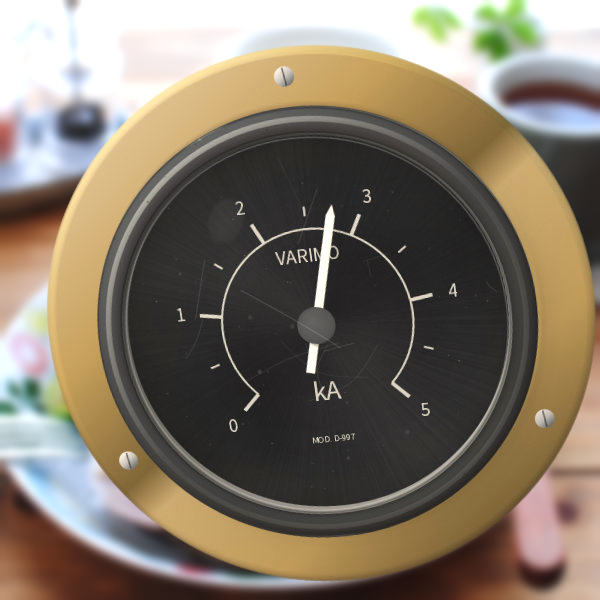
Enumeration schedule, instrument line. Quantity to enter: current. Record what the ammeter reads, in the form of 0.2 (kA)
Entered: 2.75 (kA)
